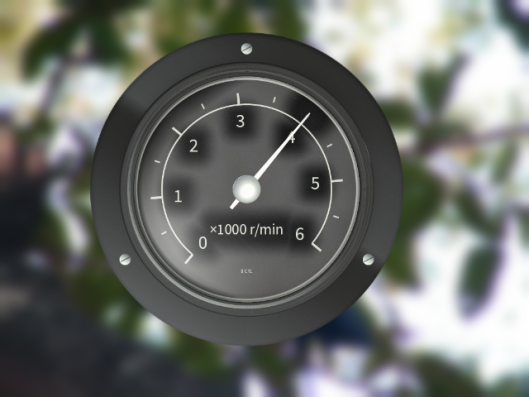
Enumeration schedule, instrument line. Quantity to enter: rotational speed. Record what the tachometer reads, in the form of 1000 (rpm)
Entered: 4000 (rpm)
